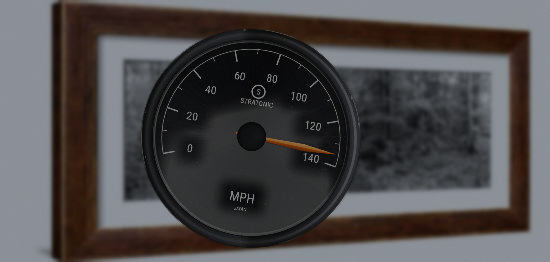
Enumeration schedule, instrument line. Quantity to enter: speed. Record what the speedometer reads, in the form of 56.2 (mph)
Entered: 135 (mph)
